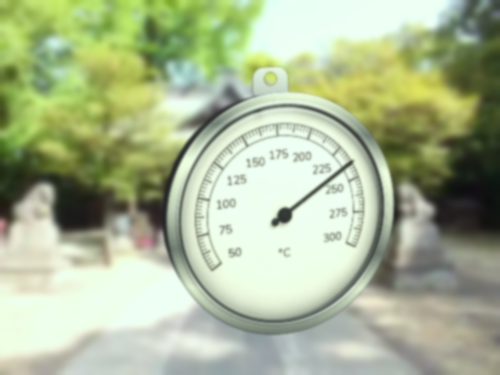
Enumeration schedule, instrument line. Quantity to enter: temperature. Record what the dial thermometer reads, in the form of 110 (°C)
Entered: 237.5 (°C)
